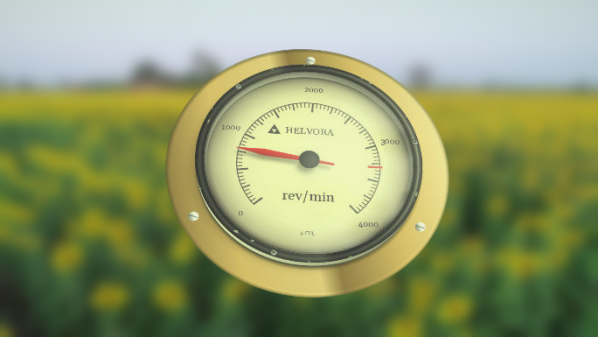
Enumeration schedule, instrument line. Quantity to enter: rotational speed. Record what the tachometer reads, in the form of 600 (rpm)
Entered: 750 (rpm)
